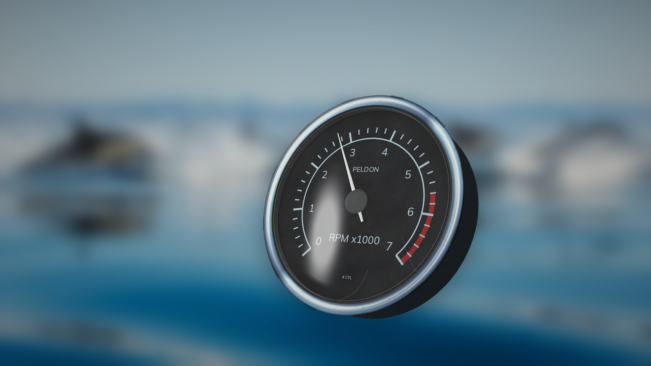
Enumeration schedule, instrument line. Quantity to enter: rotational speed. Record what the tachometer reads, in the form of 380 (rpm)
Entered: 2800 (rpm)
